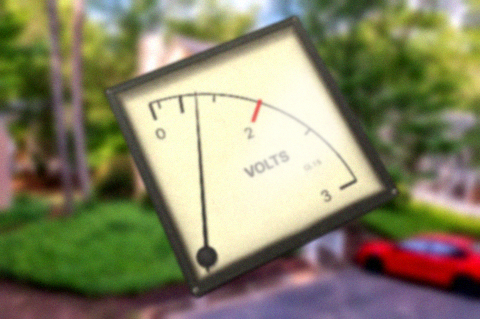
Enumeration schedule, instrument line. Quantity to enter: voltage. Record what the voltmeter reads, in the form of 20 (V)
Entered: 1.25 (V)
